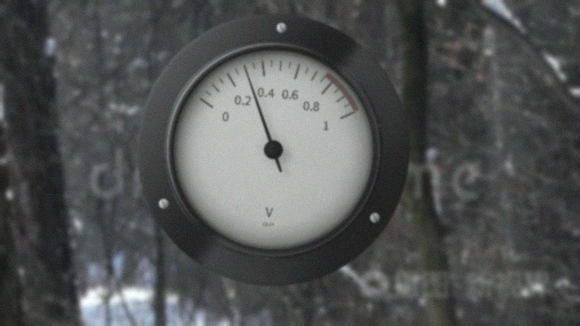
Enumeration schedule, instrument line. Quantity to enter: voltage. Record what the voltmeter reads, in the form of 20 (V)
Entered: 0.3 (V)
